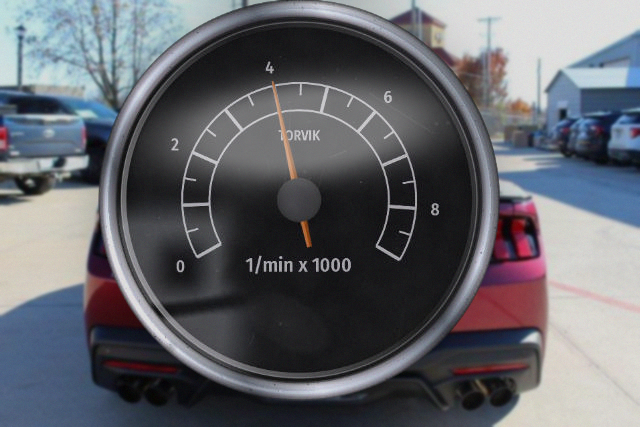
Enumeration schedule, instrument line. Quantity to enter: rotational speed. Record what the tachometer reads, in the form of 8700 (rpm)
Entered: 4000 (rpm)
